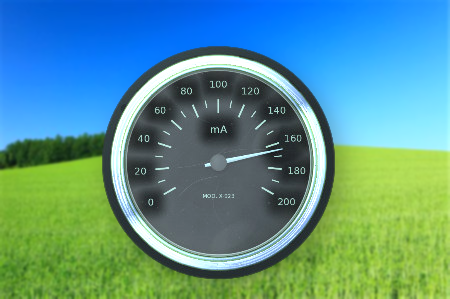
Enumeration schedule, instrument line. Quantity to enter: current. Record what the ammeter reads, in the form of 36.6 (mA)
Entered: 165 (mA)
